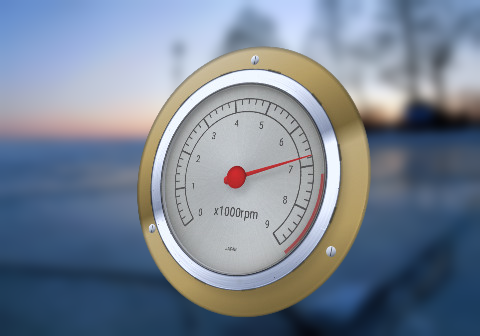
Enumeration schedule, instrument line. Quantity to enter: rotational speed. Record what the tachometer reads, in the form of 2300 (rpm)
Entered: 6800 (rpm)
